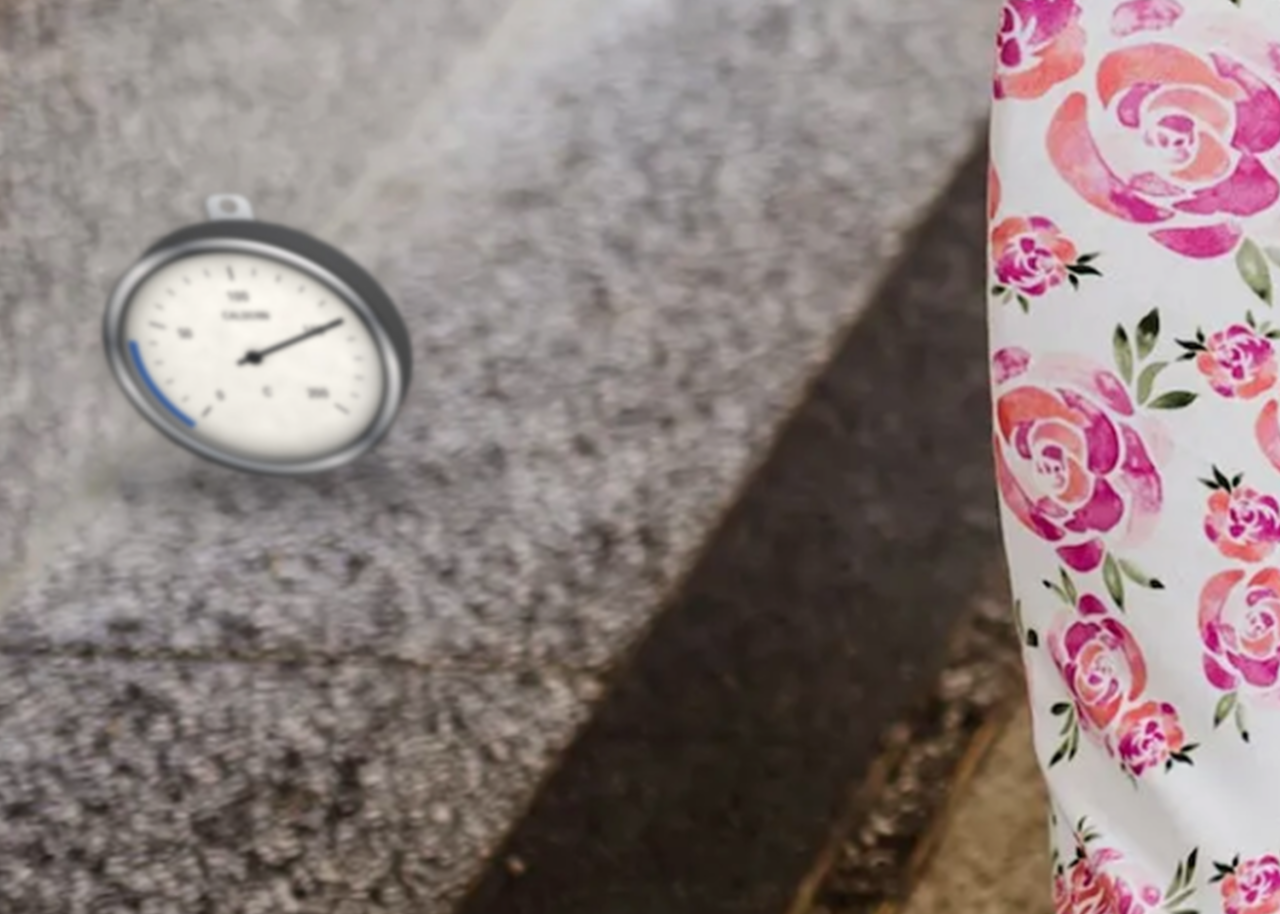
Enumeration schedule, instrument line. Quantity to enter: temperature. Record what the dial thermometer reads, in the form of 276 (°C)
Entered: 150 (°C)
